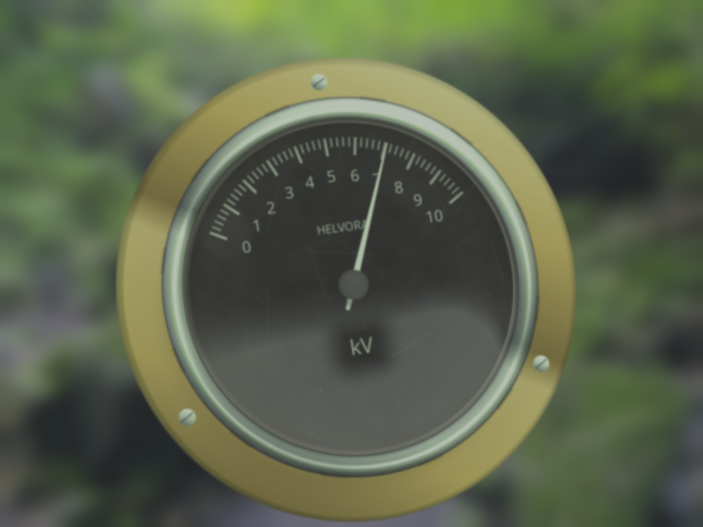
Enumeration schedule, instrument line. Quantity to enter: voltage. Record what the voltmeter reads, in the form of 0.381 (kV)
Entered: 7 (kV)
